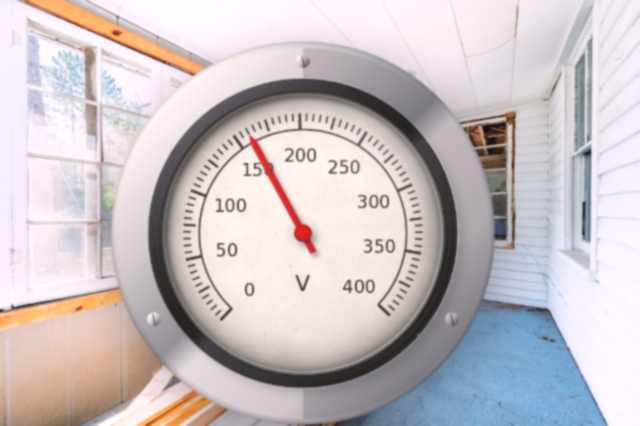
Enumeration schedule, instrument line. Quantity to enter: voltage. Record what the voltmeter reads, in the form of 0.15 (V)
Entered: 160 (V)
